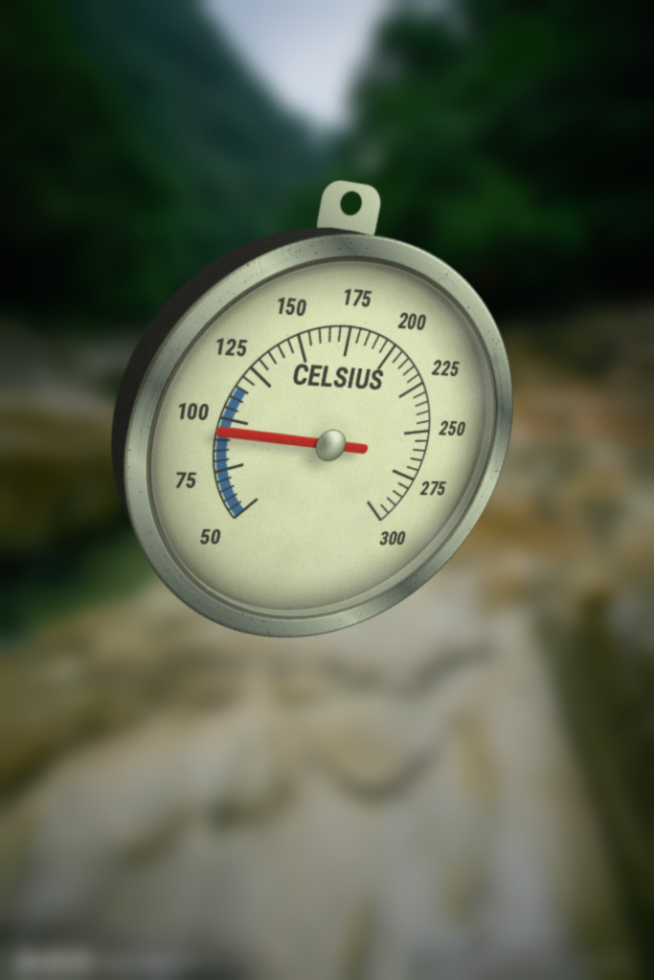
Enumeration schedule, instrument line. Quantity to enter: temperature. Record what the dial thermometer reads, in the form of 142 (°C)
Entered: 95 (°C)
